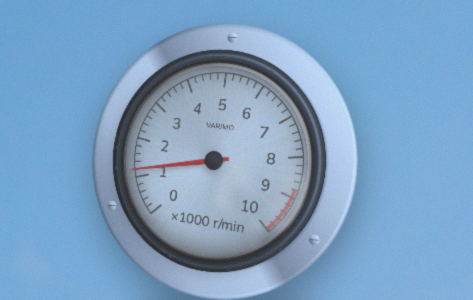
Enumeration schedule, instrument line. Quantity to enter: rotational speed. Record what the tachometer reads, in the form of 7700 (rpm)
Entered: 1200 (rpm)
